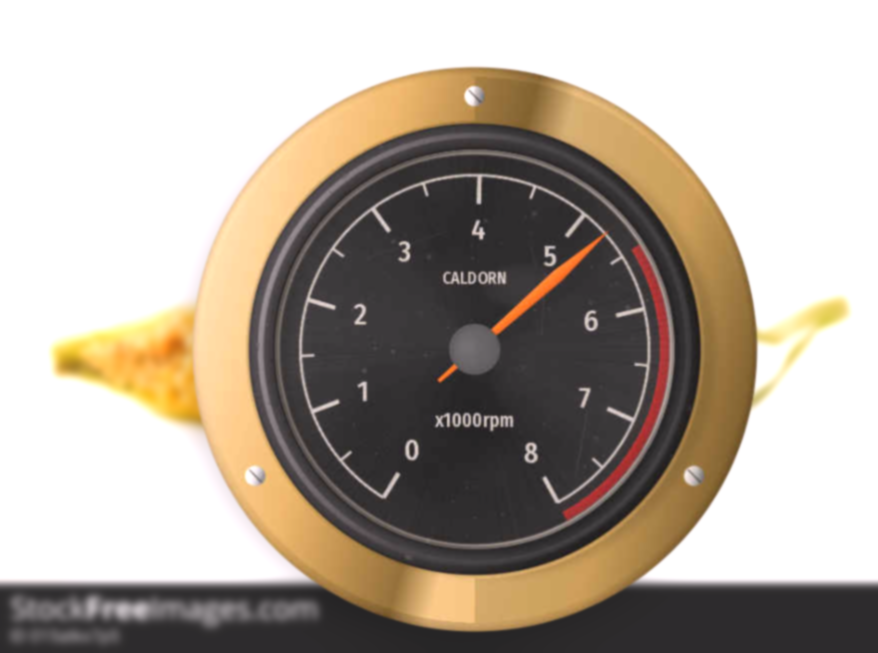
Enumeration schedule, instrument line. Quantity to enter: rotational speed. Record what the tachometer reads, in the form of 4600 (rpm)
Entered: 5250 (rpm)
